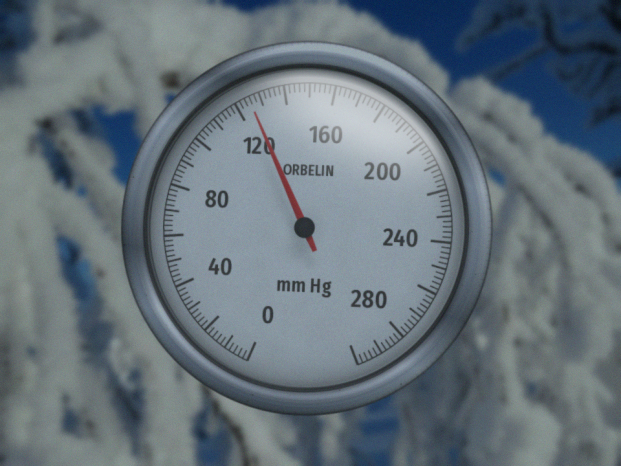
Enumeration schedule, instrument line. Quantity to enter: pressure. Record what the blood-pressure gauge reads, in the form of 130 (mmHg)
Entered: 126 (mmHg)
